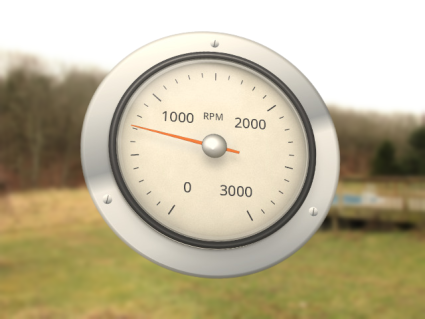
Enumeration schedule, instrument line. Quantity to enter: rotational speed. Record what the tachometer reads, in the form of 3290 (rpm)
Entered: 700 (rpm)
